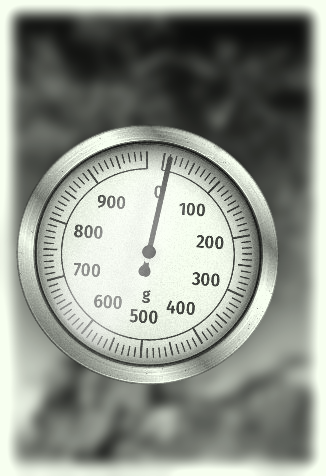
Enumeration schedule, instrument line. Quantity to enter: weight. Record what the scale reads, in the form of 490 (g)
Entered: 10 (g)
